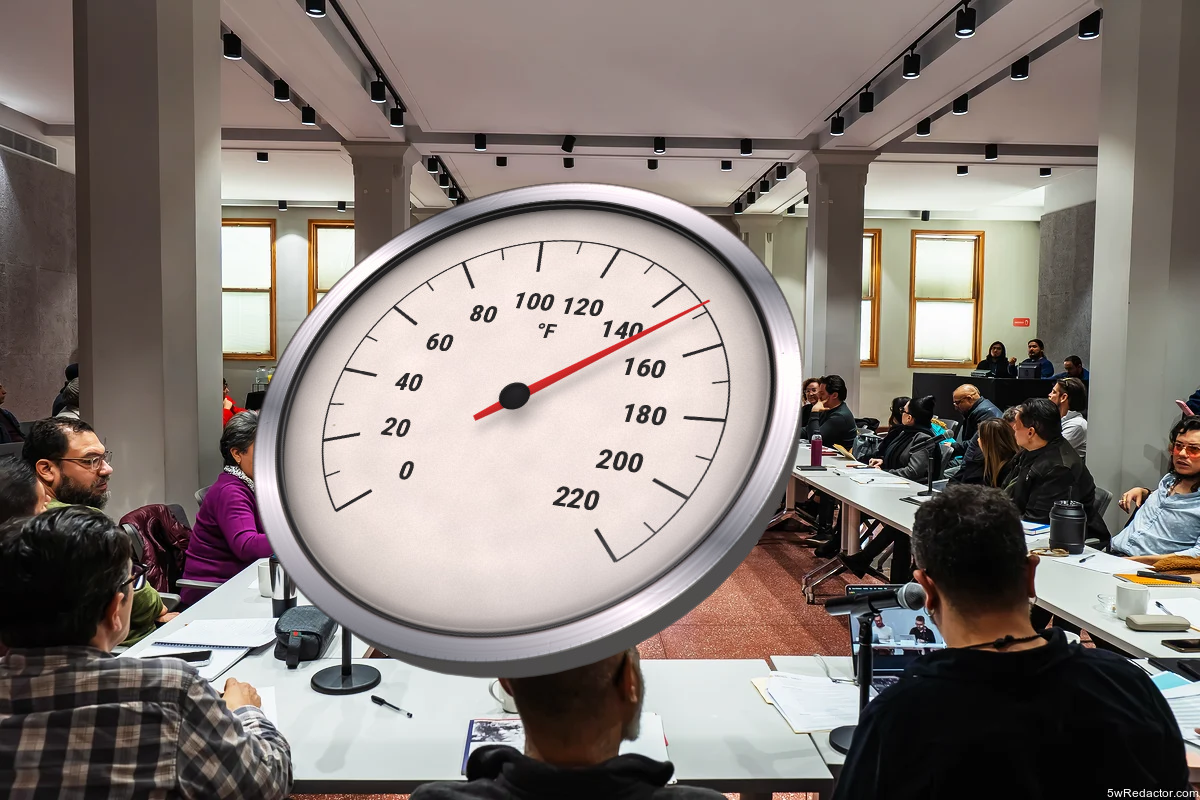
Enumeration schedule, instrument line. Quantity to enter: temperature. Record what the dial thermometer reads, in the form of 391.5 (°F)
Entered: 150 (°F)
